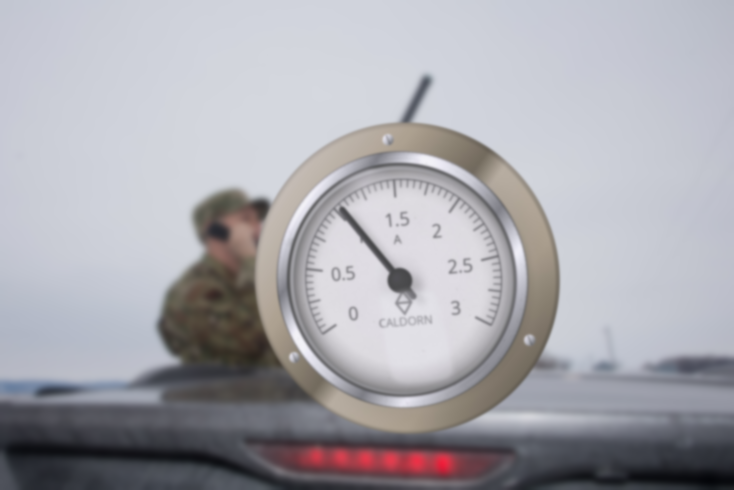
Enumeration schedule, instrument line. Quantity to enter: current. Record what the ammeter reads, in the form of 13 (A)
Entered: 1.05 (A)
